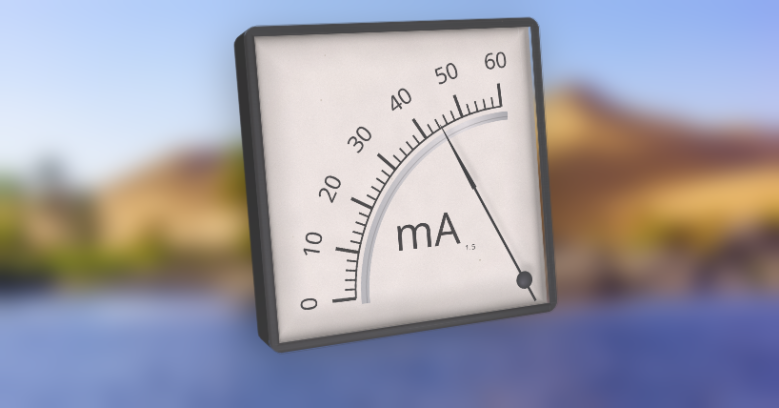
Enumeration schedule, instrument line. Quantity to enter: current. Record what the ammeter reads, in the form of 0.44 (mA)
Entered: 44 (mA)
